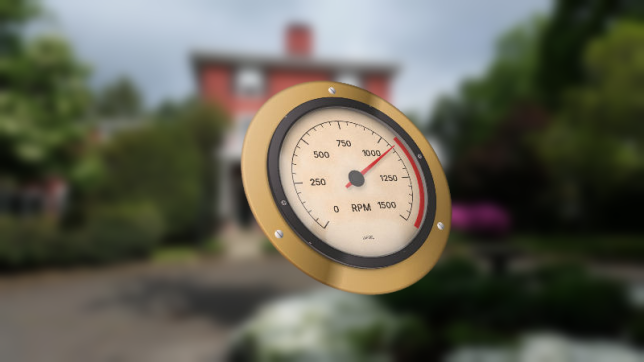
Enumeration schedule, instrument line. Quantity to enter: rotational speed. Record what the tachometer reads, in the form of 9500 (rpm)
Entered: 1075 (rpm)
